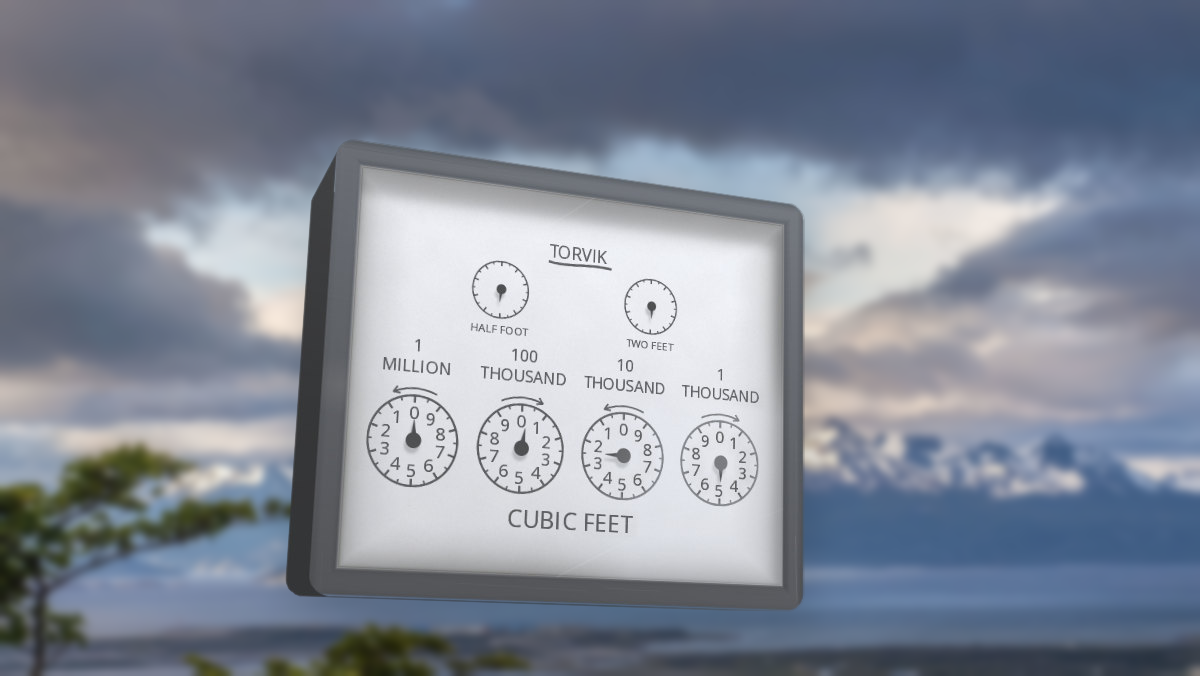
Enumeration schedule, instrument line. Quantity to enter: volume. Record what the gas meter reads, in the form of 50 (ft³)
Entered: 2500 (ft³)
